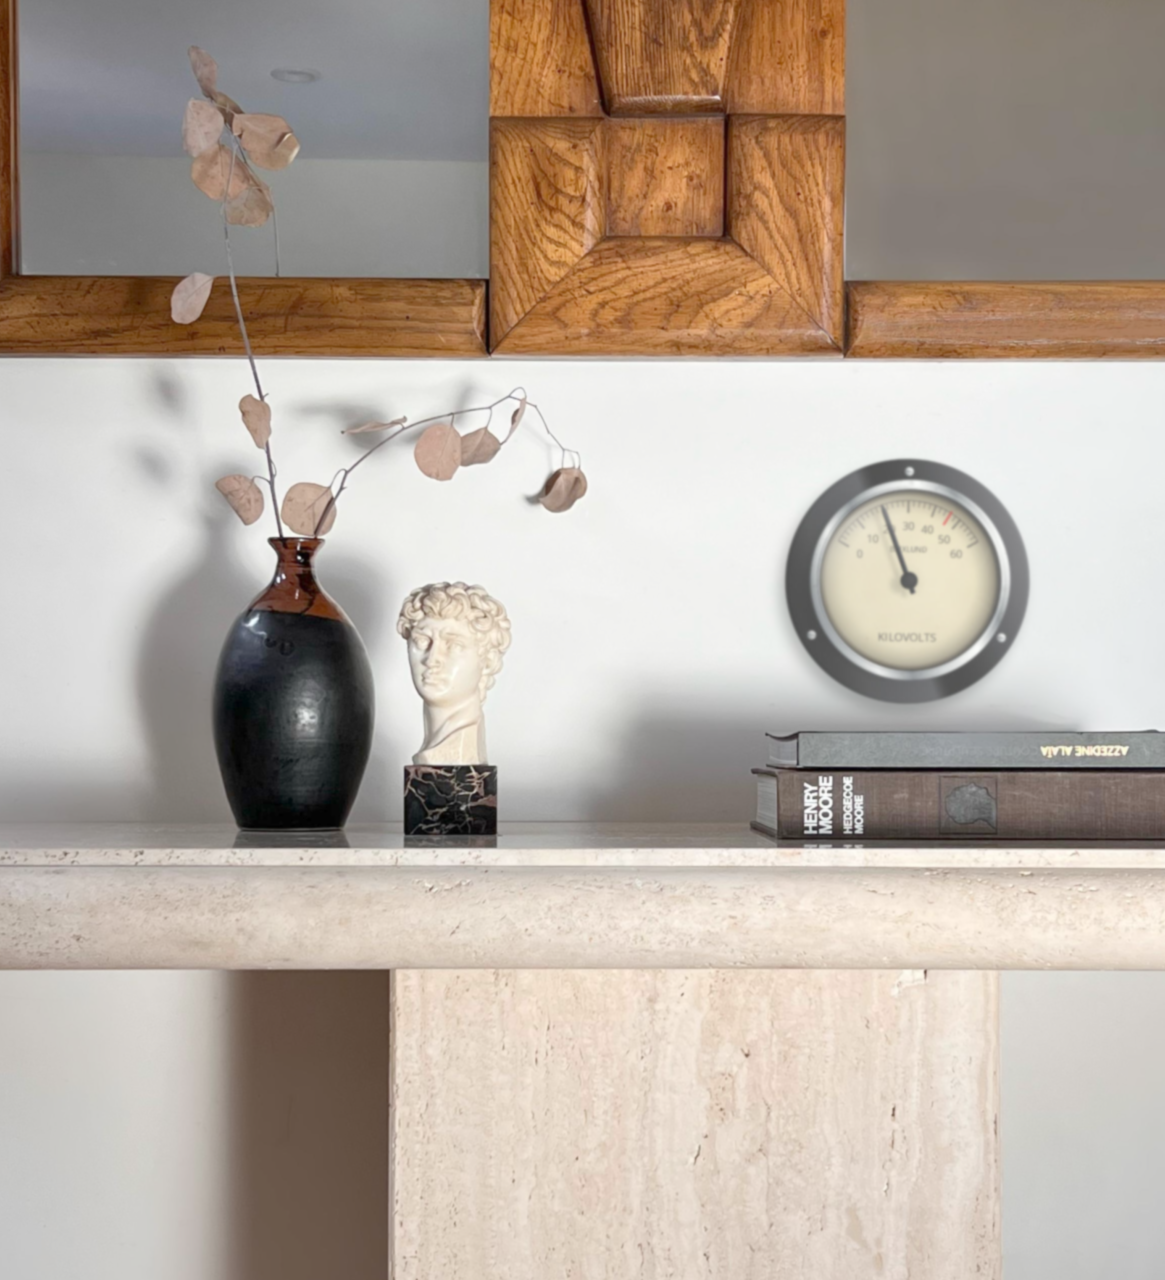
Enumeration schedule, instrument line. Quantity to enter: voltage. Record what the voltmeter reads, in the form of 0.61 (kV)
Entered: 20 (kV)
